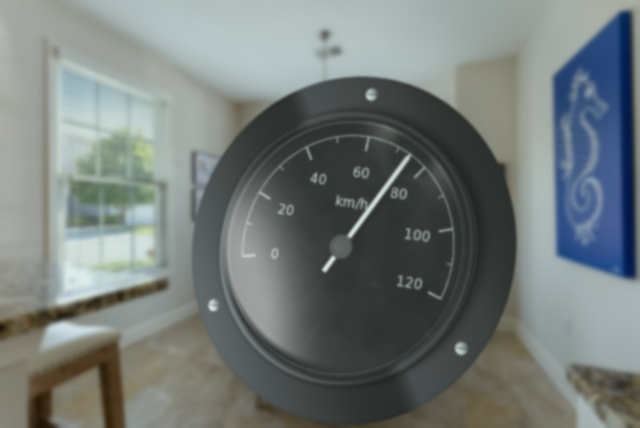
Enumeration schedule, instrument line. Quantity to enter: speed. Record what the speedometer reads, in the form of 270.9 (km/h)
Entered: 75 (km/h)
